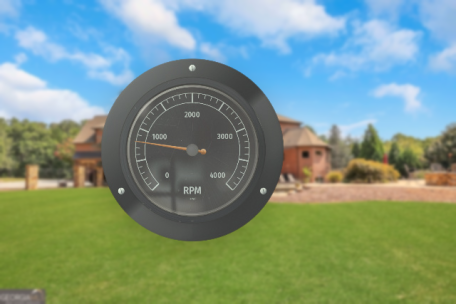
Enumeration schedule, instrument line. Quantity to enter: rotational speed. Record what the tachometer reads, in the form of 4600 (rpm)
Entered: 800 (rpm)
